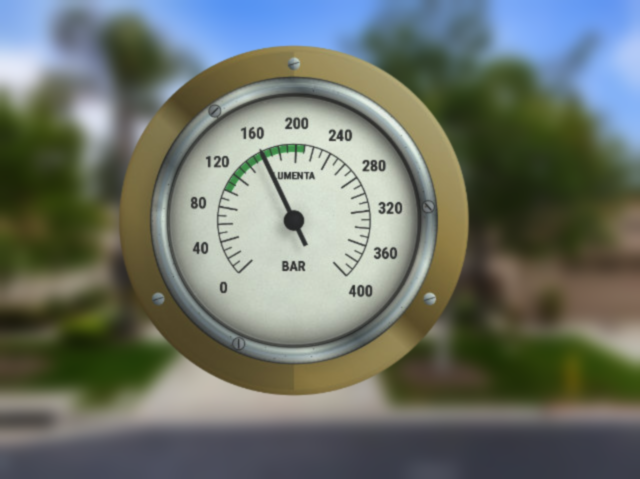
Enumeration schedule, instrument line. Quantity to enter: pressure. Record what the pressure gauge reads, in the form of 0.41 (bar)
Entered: 160 (bar)
